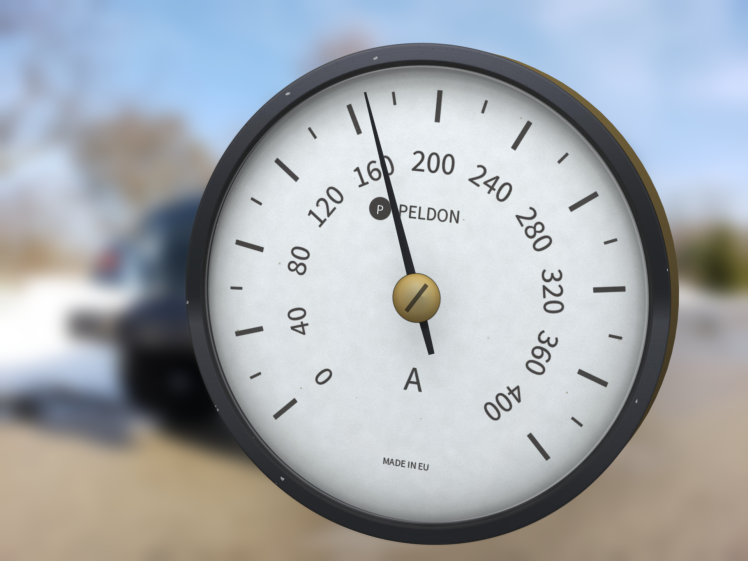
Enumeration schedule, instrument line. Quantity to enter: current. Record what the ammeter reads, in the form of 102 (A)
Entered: 170 (A)
